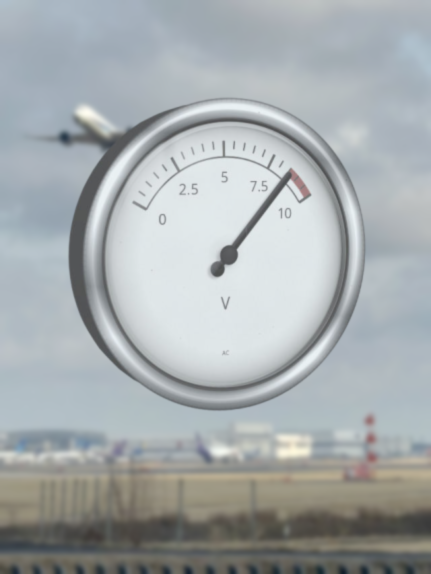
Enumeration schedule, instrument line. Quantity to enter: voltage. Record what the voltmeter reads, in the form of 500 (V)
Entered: 8.5 (V)
